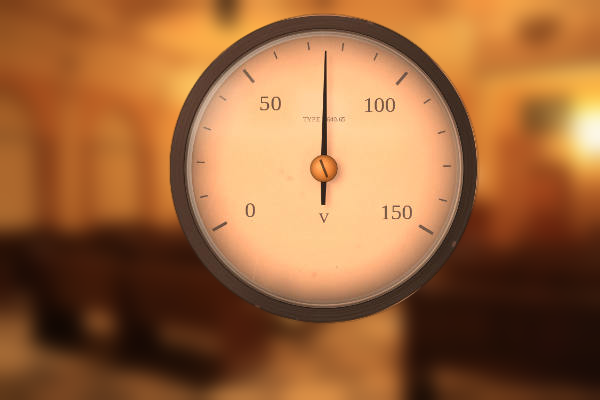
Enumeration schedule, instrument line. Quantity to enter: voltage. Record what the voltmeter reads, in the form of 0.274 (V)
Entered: 75 (V)
